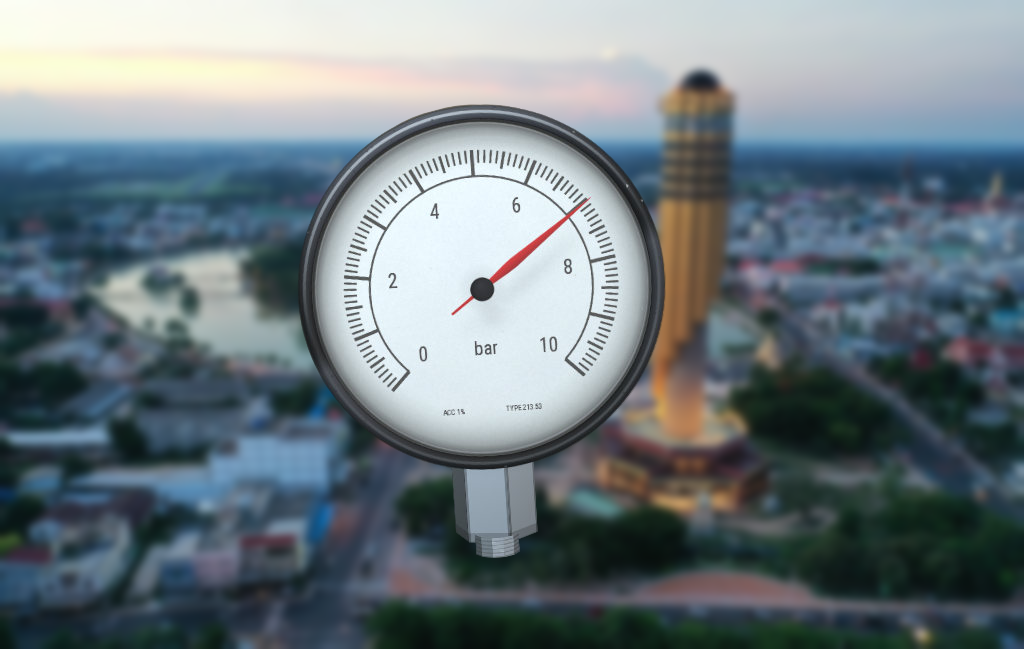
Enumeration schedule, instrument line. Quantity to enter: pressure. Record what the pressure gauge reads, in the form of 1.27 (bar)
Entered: 7 (bar)
